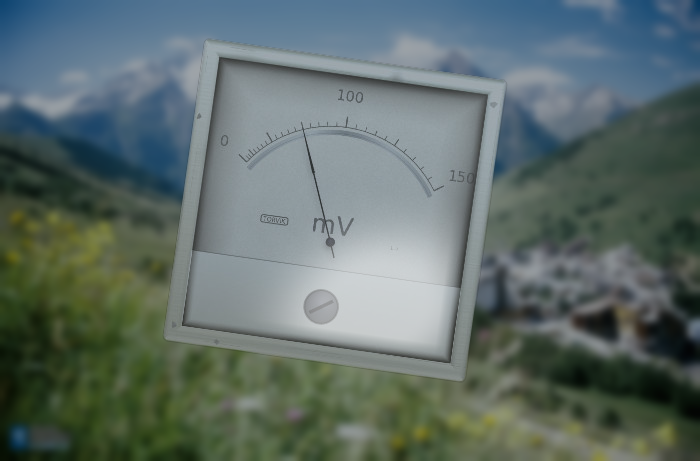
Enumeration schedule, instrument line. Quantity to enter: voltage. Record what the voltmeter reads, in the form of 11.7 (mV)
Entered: 75 (mV)
